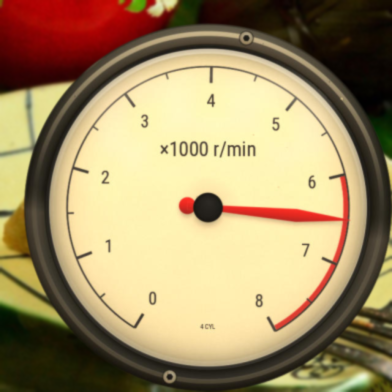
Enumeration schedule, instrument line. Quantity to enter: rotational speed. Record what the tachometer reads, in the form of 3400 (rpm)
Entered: 6500 (rpm)
